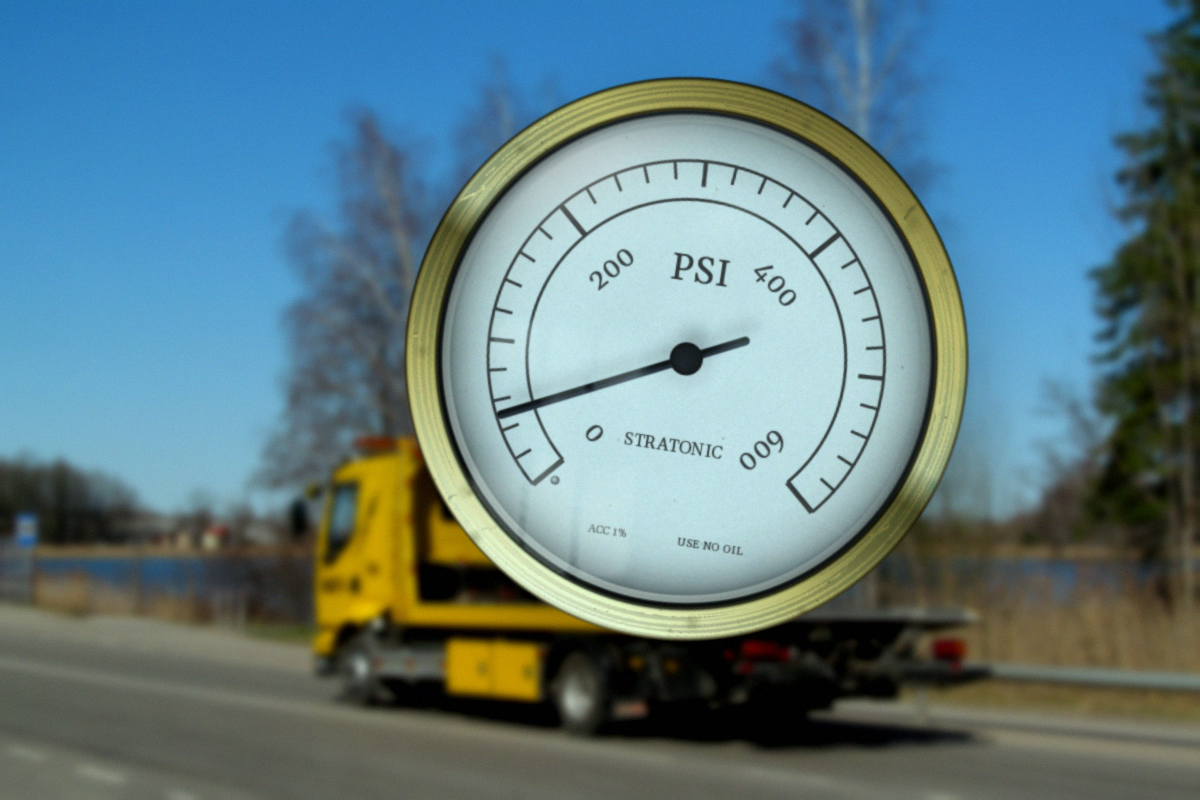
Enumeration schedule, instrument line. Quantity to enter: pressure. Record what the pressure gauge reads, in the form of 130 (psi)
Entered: 50 (psi)
